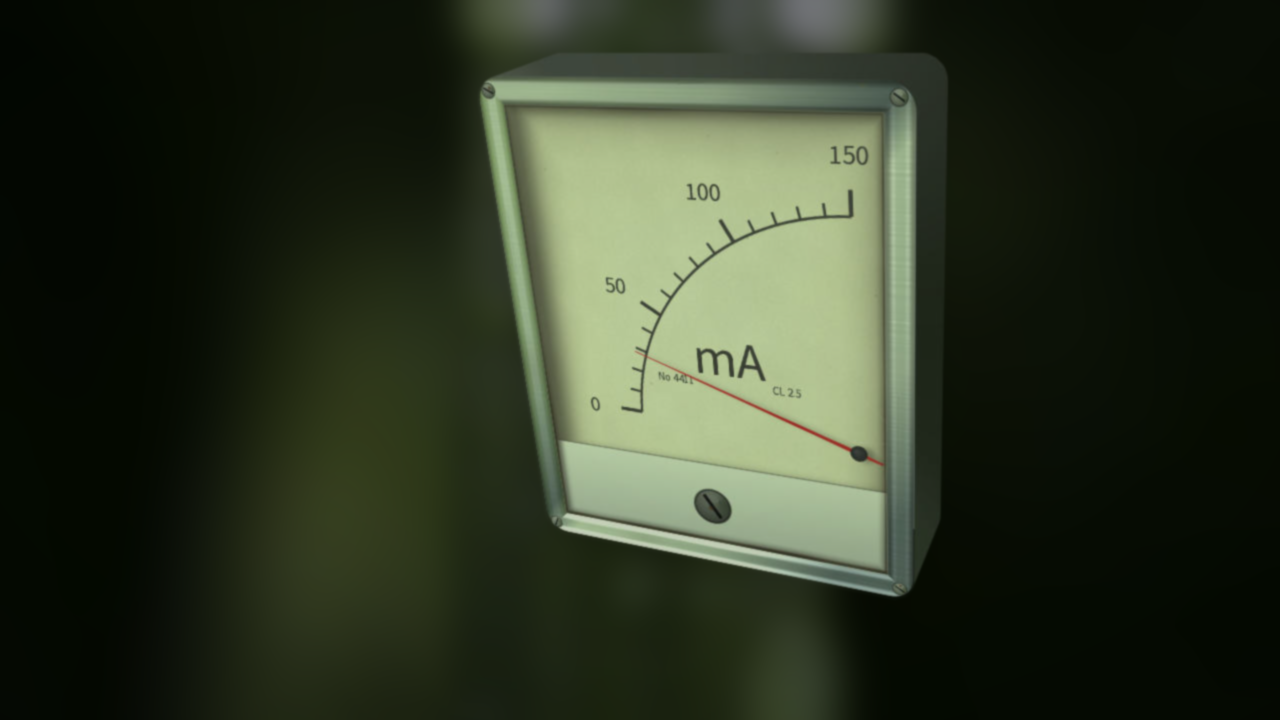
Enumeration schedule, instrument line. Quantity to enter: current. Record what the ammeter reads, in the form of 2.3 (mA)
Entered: 30 (mA)
